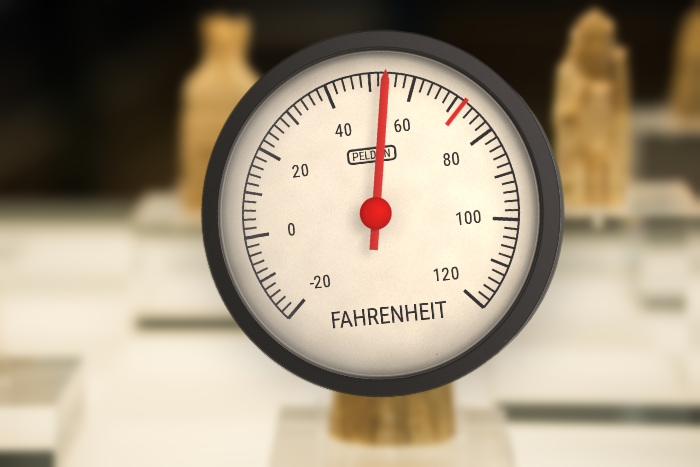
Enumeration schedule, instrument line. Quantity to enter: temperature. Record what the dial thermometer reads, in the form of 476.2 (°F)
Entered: 54 (°F)
